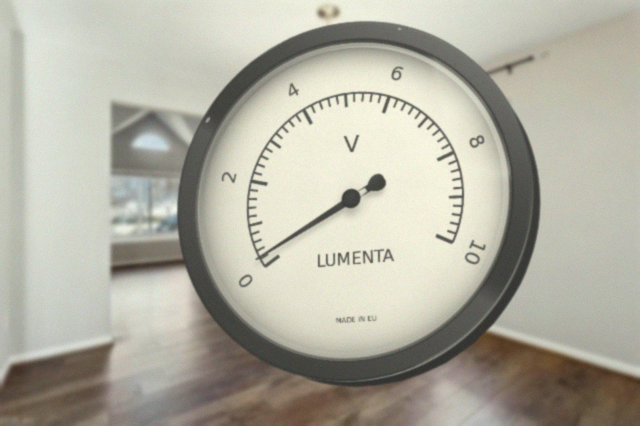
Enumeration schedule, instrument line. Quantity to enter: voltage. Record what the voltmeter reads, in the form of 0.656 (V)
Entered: 0.2 (V)
